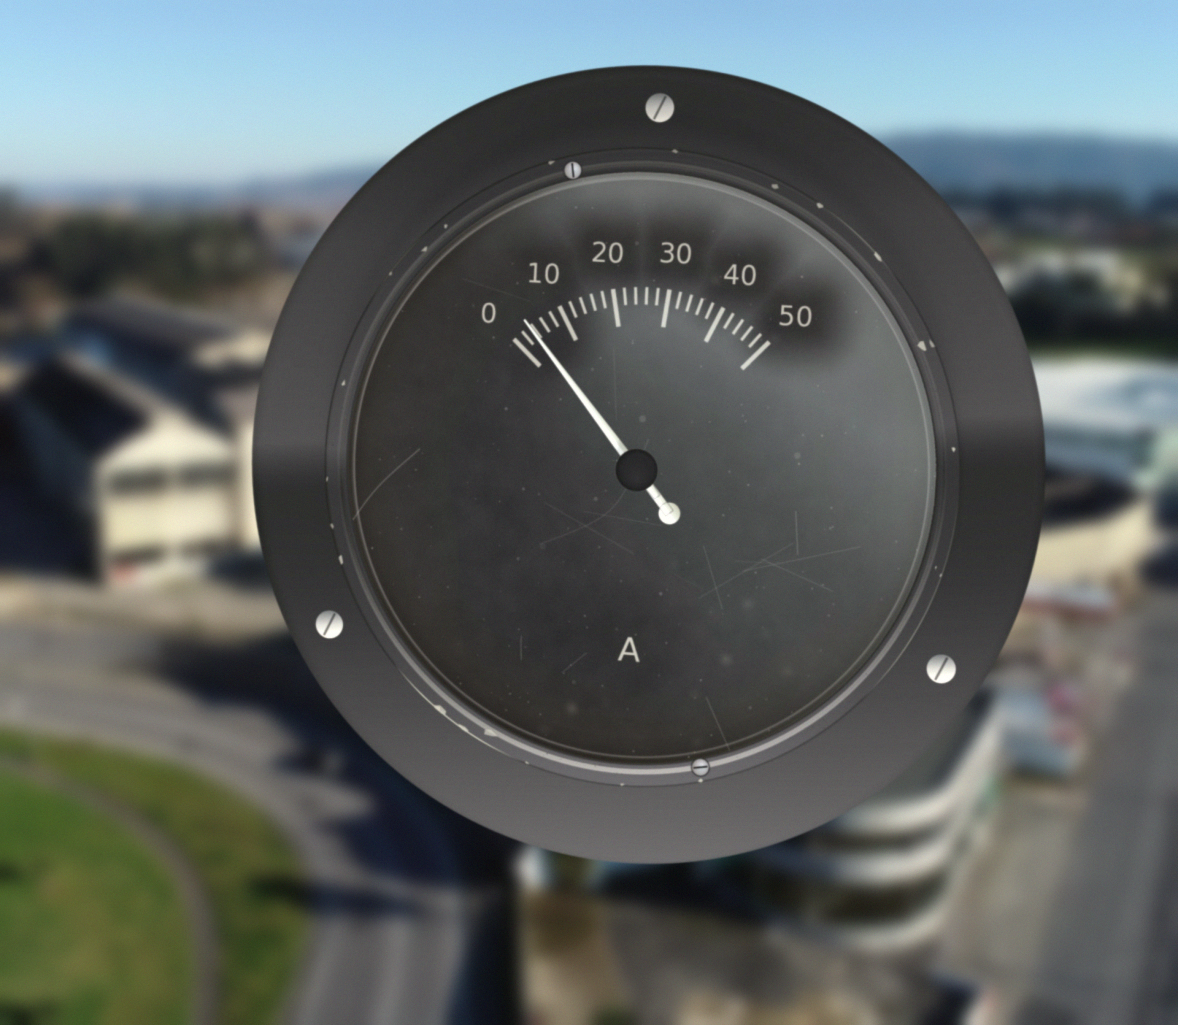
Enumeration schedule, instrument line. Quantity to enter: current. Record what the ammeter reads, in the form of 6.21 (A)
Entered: 4 (A)
